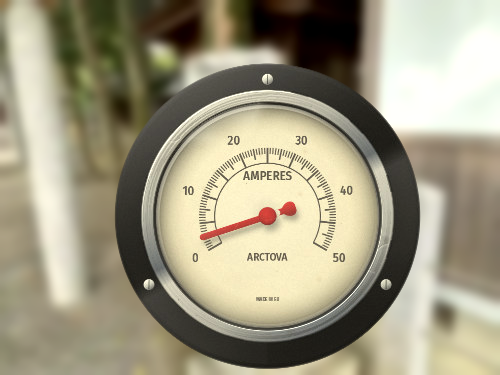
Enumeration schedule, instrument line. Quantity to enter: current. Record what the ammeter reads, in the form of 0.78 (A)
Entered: 2.5 (A)
